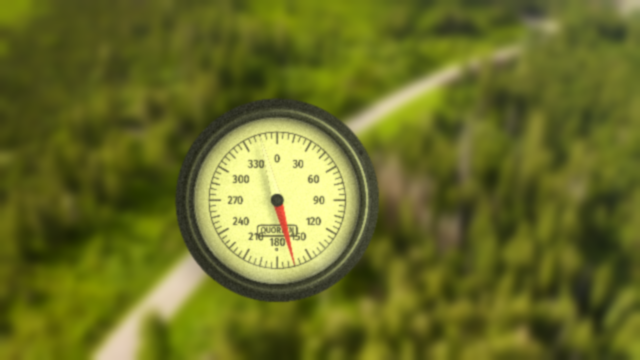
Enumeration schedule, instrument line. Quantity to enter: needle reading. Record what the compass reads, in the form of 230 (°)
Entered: 165 (°)
